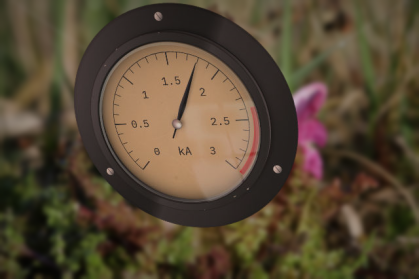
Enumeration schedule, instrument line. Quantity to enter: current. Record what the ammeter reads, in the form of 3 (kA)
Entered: 1.8 (kA)
